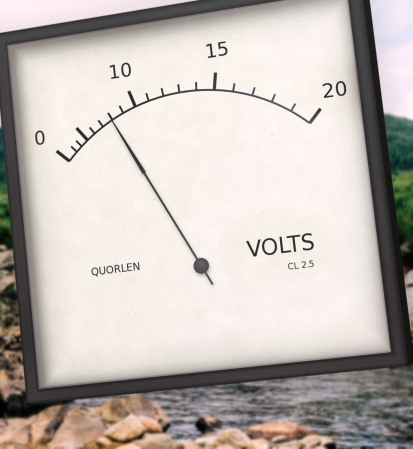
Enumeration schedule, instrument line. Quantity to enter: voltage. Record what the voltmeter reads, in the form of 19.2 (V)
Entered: 8 (V)
